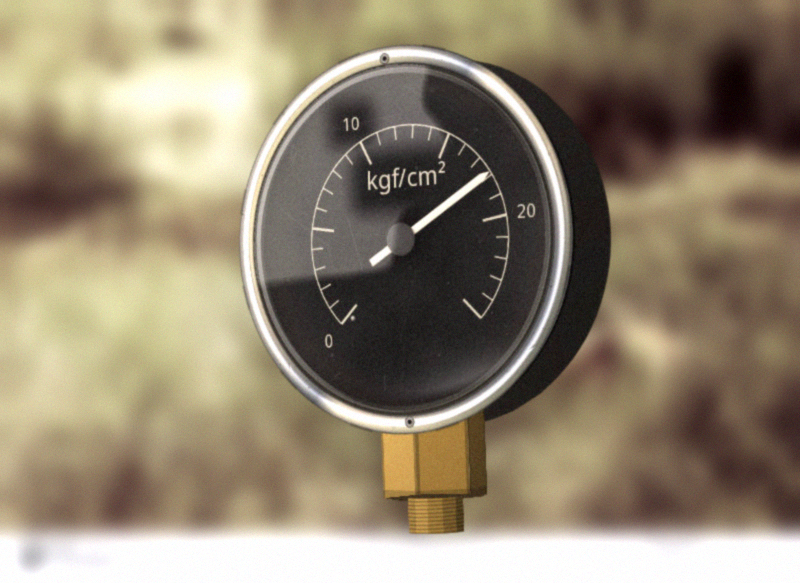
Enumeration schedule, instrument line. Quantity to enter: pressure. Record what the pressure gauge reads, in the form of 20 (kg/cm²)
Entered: 18 (kg/cm²)
